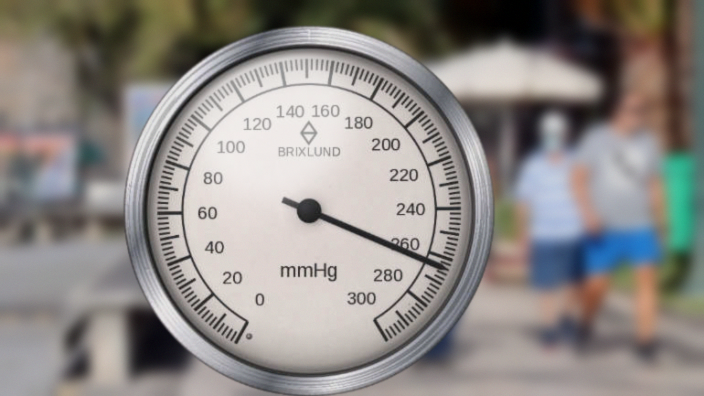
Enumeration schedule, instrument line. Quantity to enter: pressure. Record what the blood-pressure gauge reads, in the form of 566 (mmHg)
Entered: 264 (mmHg)
